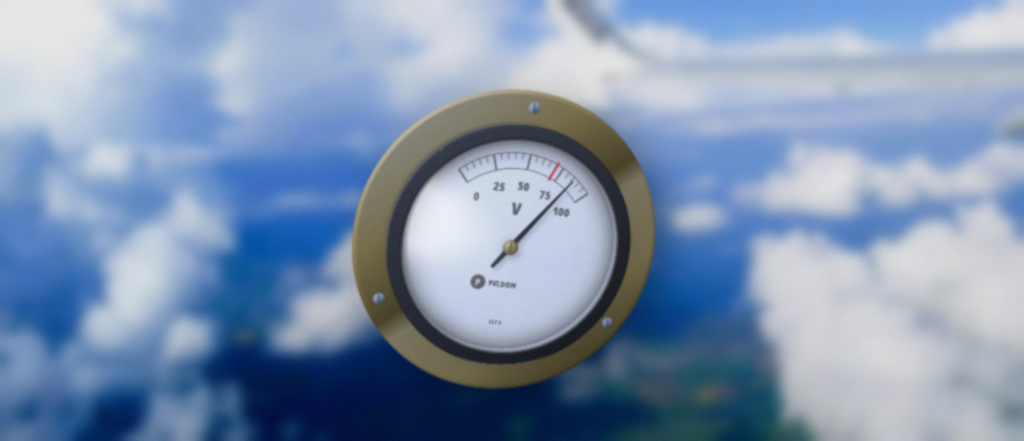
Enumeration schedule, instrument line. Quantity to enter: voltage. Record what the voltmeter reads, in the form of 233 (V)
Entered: 85 (V)
